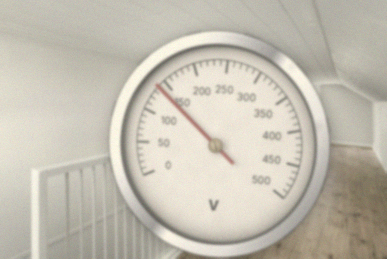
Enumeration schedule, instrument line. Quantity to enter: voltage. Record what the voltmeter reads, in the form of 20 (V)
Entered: 140 (V)
